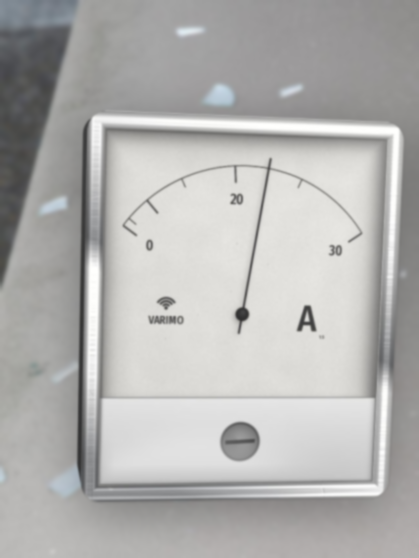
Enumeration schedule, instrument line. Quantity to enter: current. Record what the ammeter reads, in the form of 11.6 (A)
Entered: 22.5 (A)
